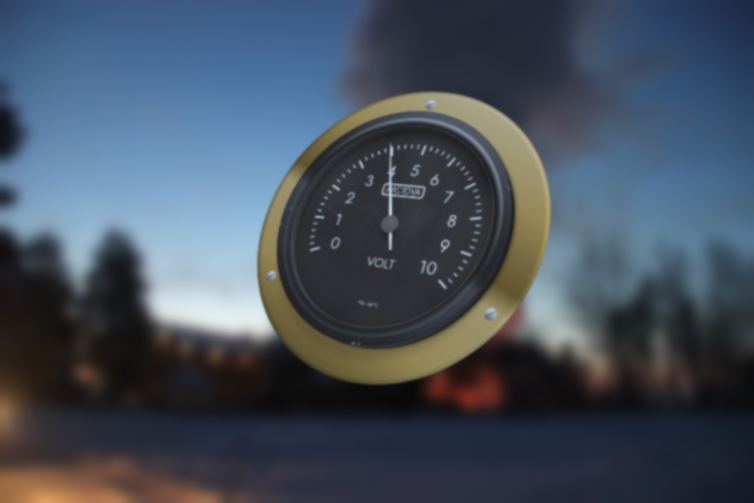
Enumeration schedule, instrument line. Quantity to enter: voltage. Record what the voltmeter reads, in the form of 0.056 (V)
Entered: 4 (V)
